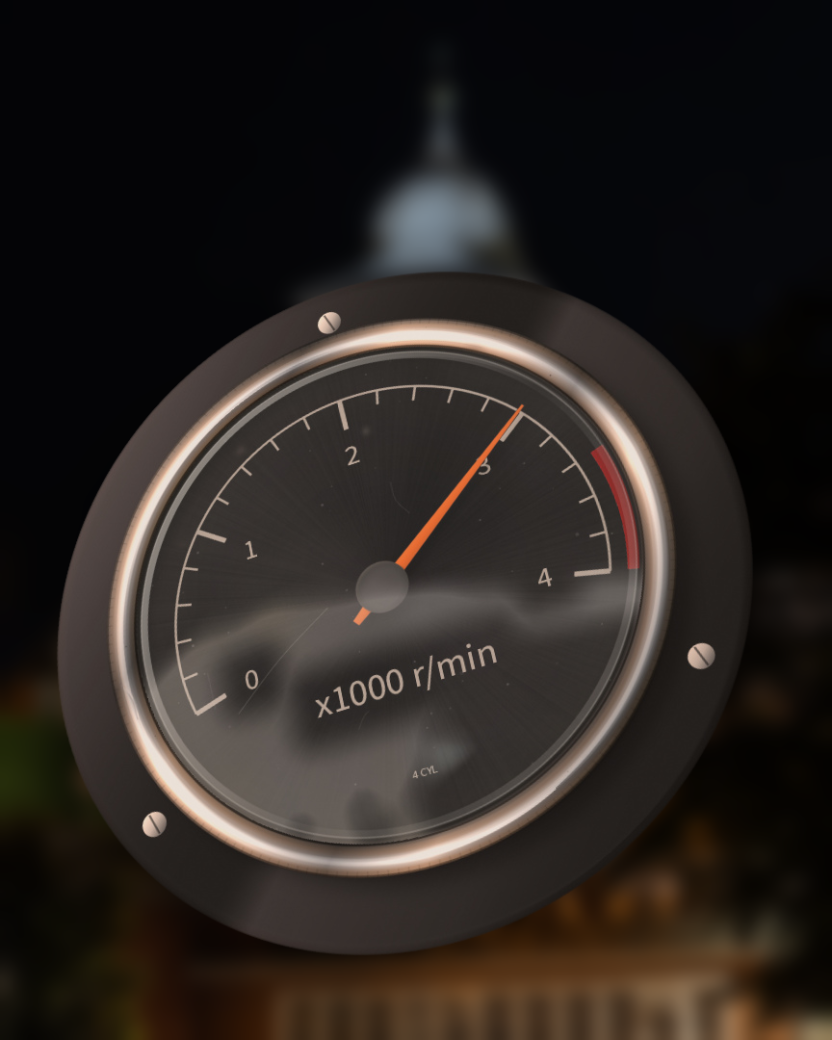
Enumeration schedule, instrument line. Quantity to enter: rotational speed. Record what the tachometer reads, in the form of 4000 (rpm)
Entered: 3000 (rpm)
